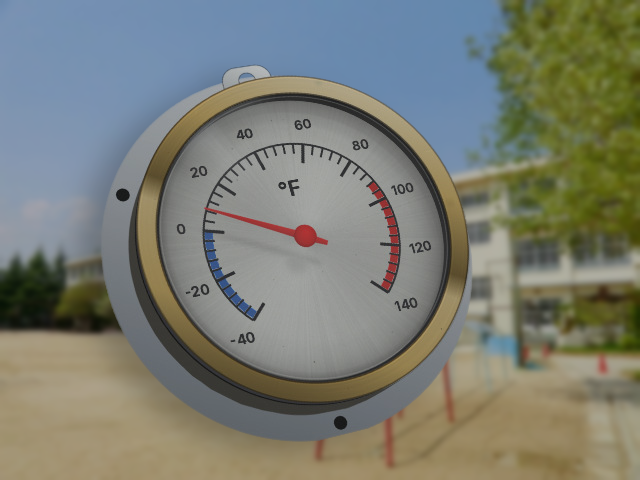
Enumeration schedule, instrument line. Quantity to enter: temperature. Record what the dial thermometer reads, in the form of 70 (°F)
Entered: 8 (°F)
